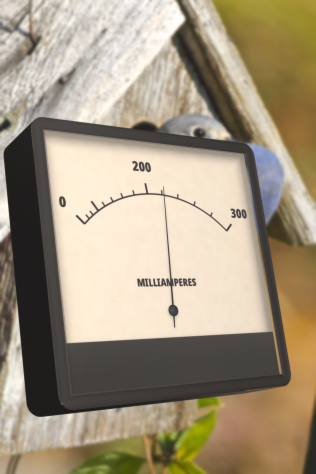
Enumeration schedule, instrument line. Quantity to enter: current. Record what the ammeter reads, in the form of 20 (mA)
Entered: 220 (mA)
